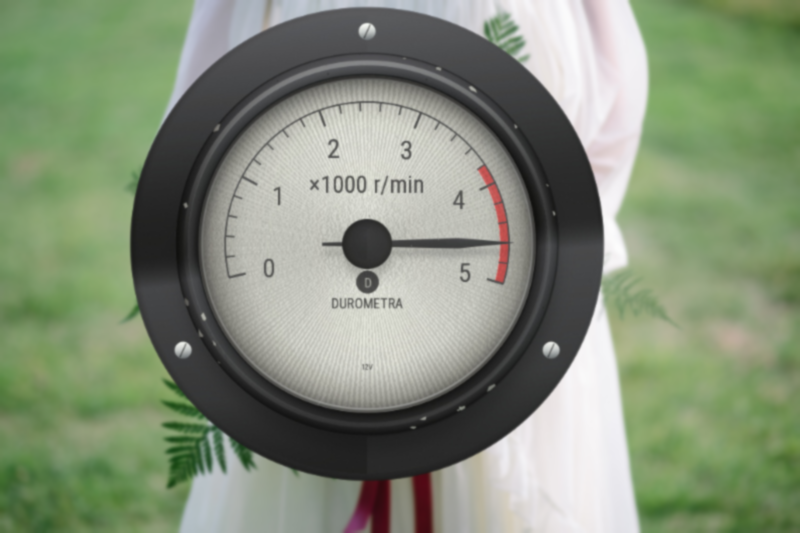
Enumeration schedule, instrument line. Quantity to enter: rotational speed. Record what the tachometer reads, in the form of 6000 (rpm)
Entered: 4600 (rpm)
